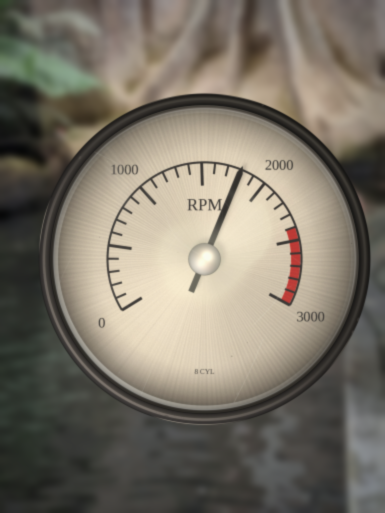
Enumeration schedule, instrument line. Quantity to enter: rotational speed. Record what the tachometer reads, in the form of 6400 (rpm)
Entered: 1800 (rpm)
